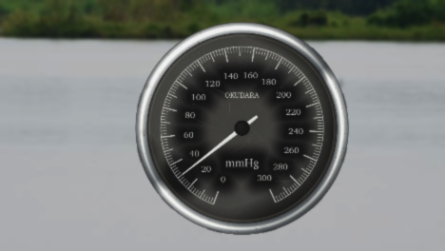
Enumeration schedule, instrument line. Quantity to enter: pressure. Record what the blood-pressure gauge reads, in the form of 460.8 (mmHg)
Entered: 30 (mmHg)
